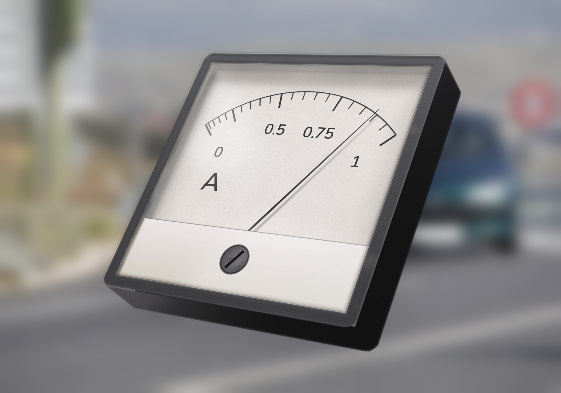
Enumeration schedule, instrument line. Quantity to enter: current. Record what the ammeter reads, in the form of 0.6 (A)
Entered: 0.9 (A)
